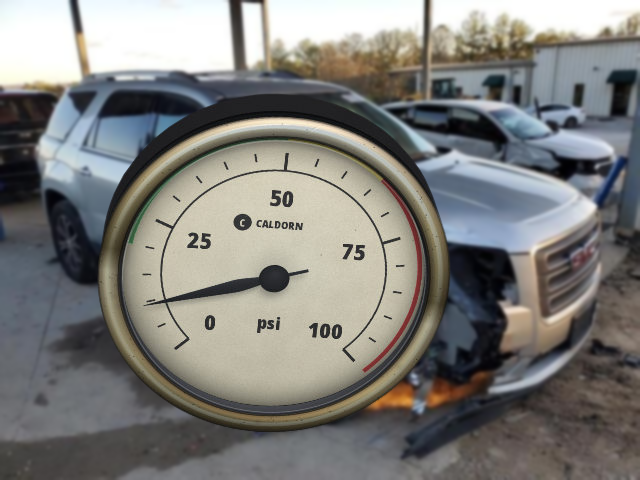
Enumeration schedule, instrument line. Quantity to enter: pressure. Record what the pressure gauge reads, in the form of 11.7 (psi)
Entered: 10 (psi)
